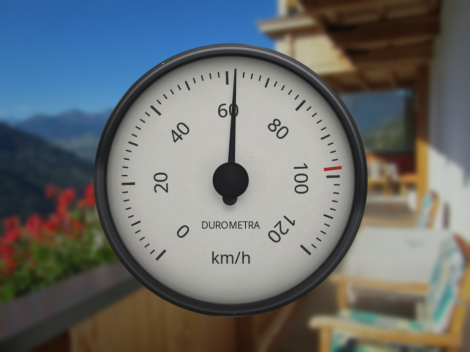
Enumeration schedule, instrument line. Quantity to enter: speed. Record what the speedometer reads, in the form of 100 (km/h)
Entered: 62 (km/h)
